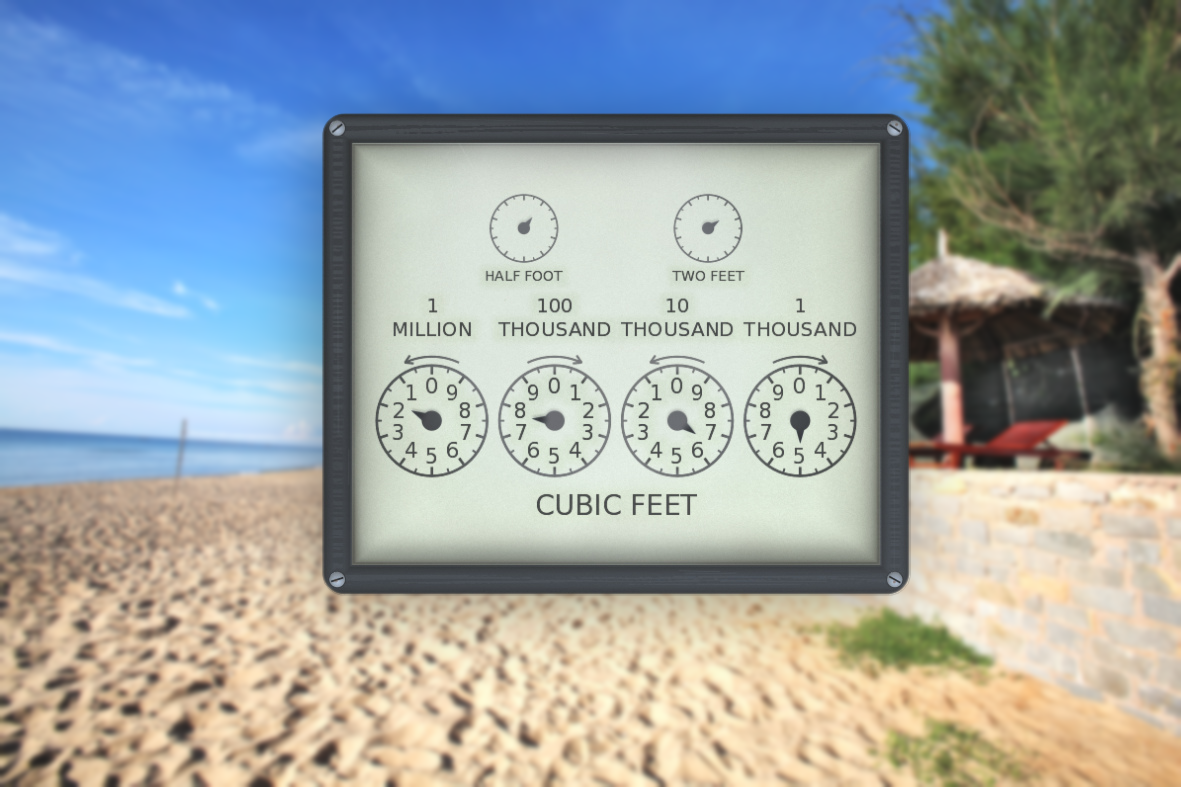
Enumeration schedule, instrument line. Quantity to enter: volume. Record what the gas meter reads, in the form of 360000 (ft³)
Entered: 176500 (ft³)
